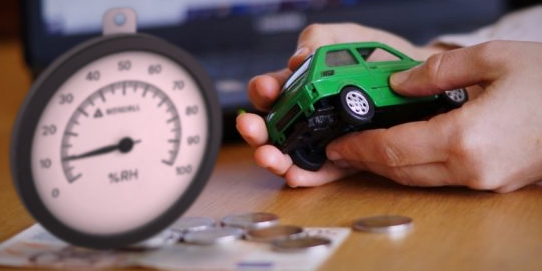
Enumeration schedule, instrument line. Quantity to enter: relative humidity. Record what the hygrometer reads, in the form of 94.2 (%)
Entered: 10 (%)
